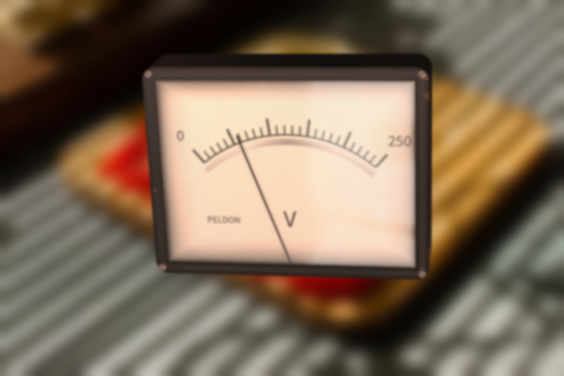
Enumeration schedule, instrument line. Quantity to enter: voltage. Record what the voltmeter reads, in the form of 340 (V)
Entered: 60 (V)
